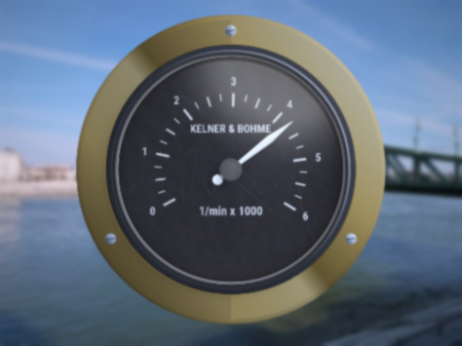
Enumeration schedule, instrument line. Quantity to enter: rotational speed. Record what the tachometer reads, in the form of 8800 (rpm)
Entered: 4250 (rpm)
